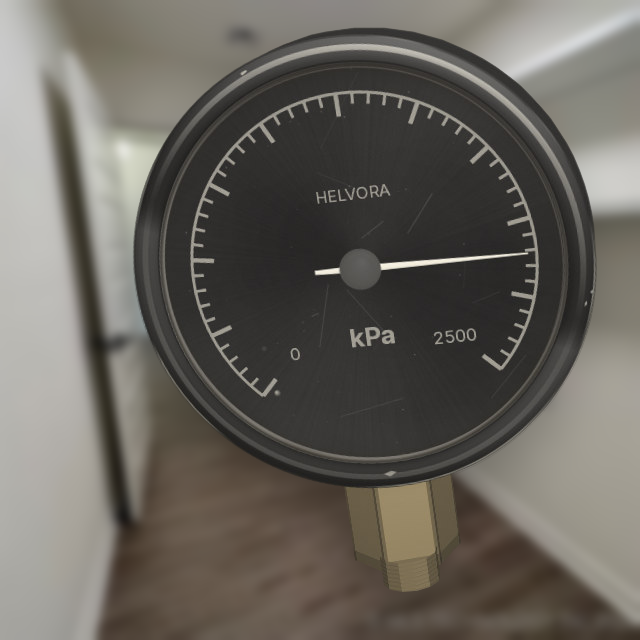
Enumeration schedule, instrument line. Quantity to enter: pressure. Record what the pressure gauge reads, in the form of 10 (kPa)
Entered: 2100 (kPa)
